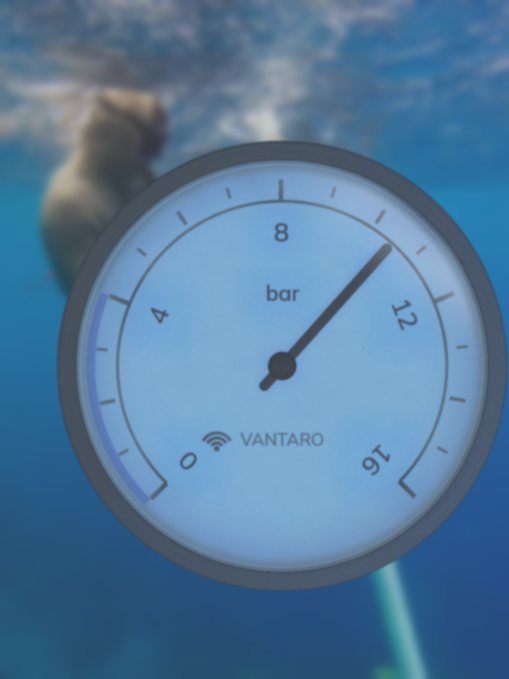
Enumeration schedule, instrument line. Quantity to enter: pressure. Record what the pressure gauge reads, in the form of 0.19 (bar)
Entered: 10.5 (bar)
